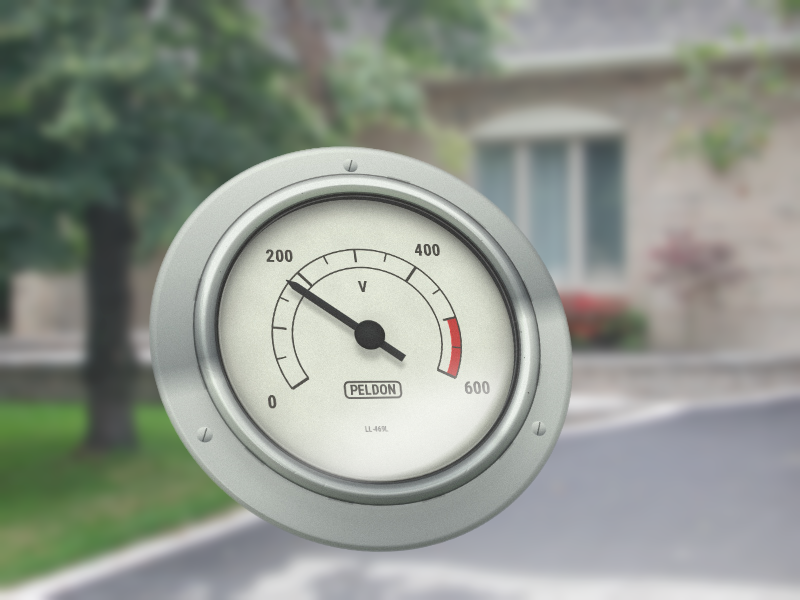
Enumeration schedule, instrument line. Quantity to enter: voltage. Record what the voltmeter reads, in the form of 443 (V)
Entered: 175 (V)
